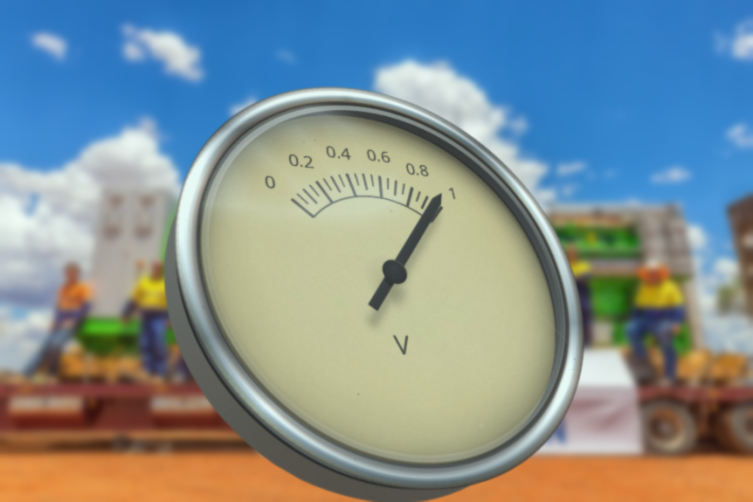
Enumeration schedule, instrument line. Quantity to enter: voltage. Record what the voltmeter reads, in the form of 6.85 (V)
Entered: 0.95 (V)
